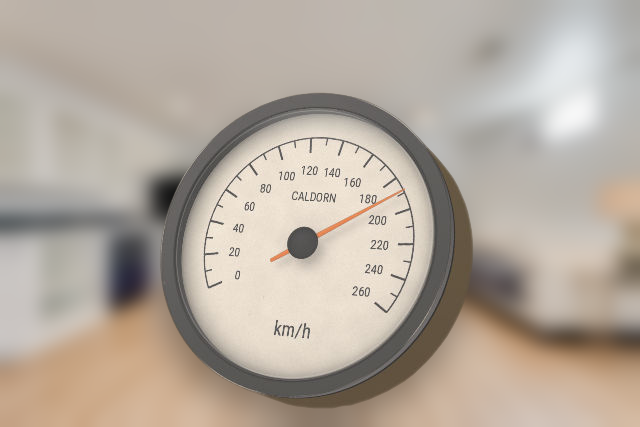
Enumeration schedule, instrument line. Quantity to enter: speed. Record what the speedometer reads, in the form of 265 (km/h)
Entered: 190 (km/h)
